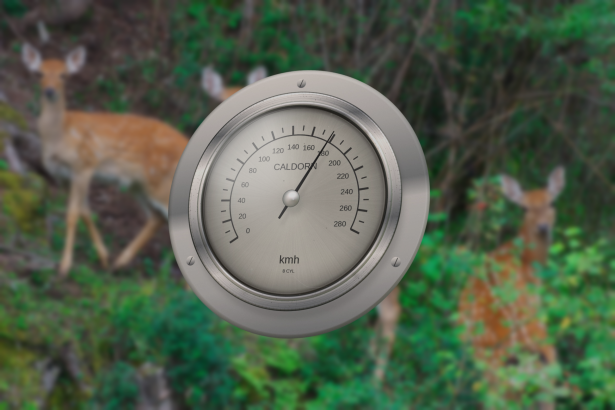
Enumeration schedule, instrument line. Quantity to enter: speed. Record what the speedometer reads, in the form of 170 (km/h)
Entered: 180 (km/h)
